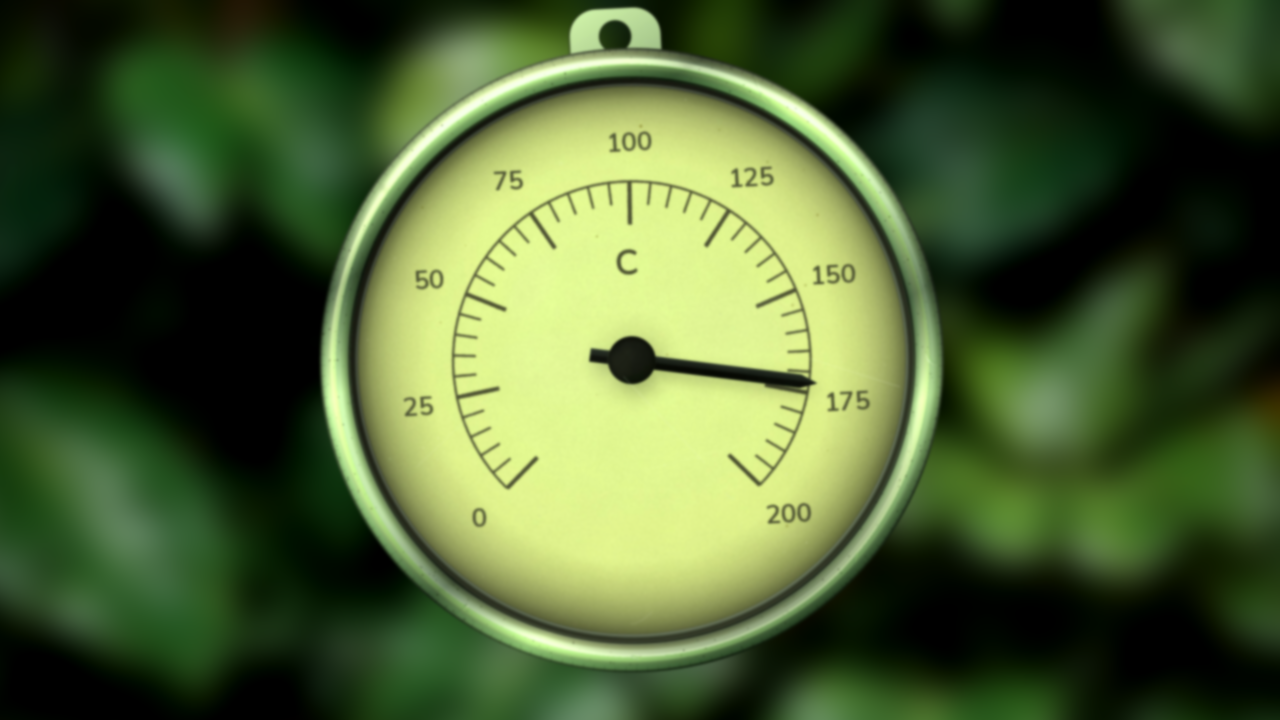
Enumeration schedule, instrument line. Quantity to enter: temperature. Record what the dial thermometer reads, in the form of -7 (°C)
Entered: 172.5 (°C)
